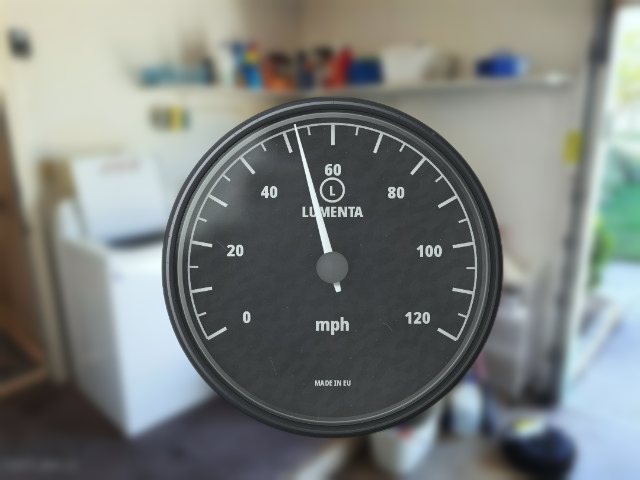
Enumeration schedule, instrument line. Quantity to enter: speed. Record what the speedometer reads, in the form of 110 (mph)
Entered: 52.5 (mph)
